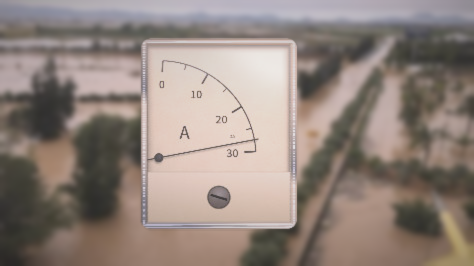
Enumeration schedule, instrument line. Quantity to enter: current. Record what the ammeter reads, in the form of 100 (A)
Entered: 27.5 (A)
